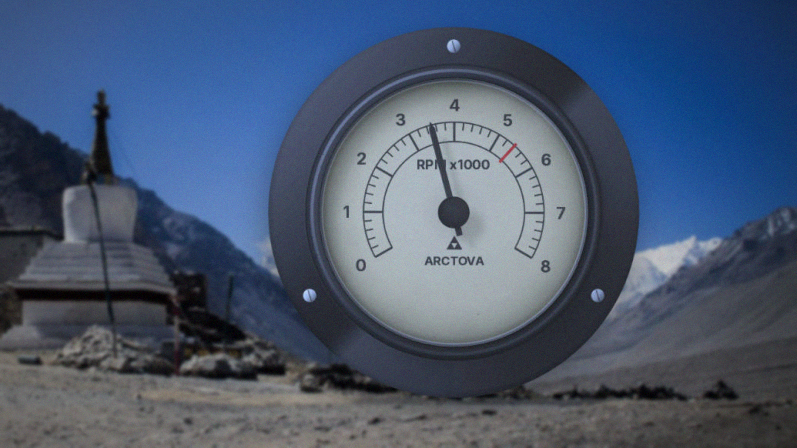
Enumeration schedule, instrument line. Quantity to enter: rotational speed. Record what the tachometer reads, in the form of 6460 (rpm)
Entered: 3500 (rpm)
